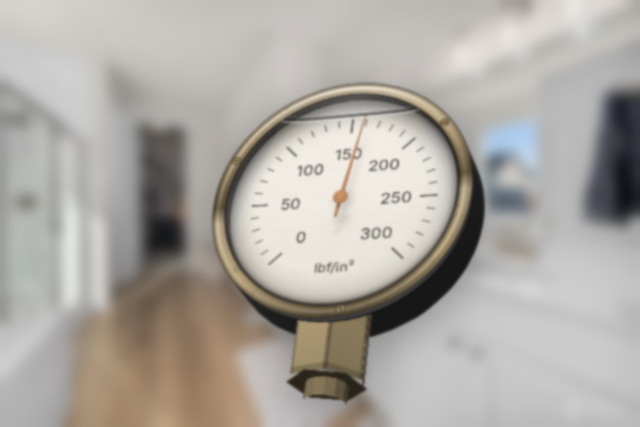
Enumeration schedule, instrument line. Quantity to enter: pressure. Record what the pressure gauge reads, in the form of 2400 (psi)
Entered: 160 (psi)
